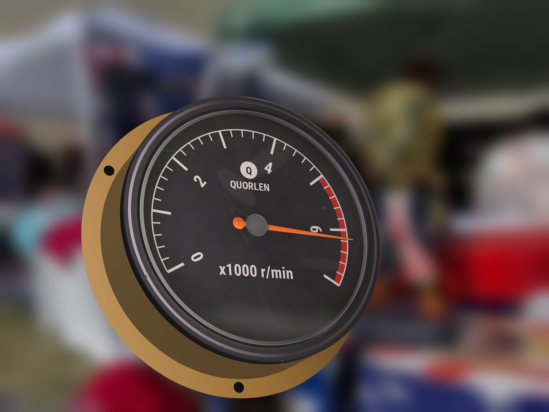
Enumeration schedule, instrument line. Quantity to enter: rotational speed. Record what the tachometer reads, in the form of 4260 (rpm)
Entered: 6200 (rpm)
